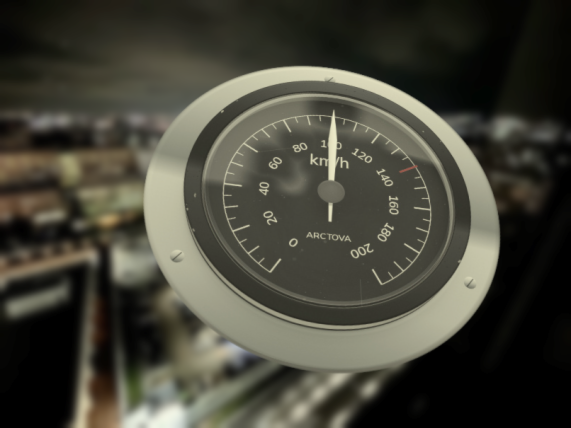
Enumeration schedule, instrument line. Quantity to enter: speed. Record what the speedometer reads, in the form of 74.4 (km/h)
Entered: 100 (km/h)
